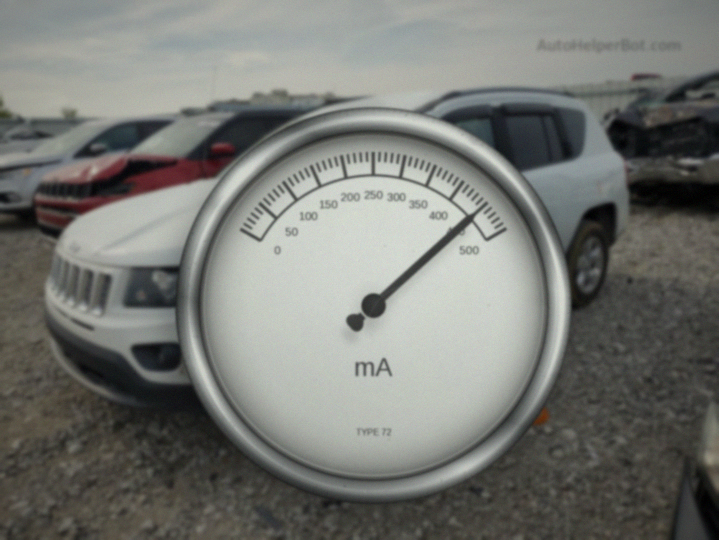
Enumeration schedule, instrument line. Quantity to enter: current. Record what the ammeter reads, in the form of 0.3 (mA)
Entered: 450 (mA)
